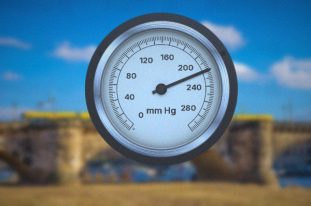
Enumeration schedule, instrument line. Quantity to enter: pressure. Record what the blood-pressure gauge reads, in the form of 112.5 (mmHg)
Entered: 220 (mmHg)
